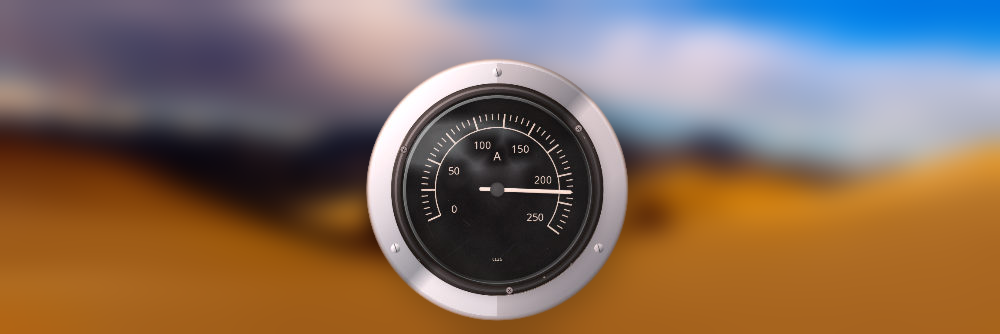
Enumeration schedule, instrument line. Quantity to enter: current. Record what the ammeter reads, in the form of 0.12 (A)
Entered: 215 (A)
